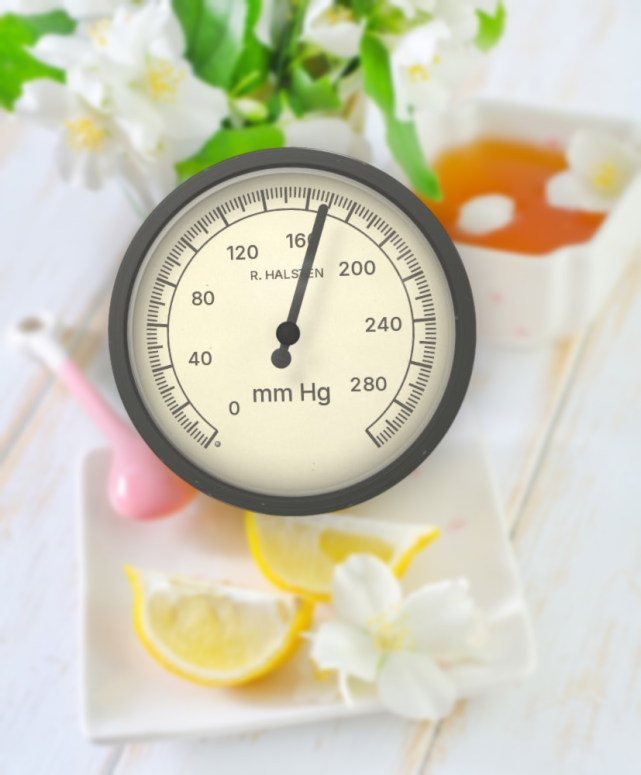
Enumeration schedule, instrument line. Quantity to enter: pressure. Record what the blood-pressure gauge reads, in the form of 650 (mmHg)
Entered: 168 (mmHg)
